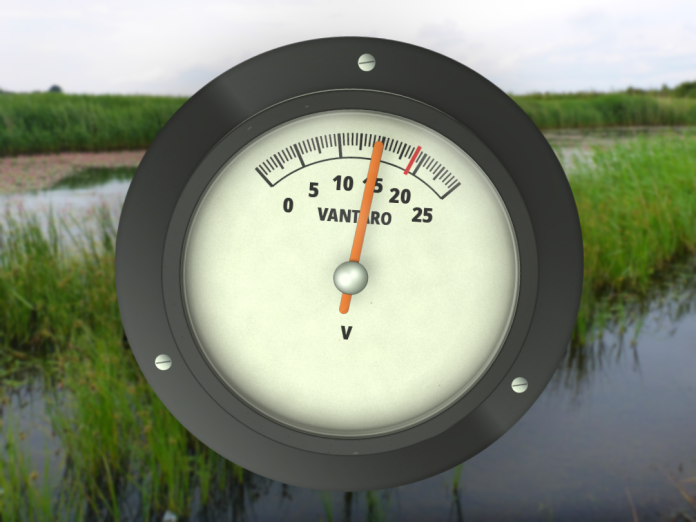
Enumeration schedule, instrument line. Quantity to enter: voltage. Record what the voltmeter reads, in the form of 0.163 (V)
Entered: 14.5 (V)
